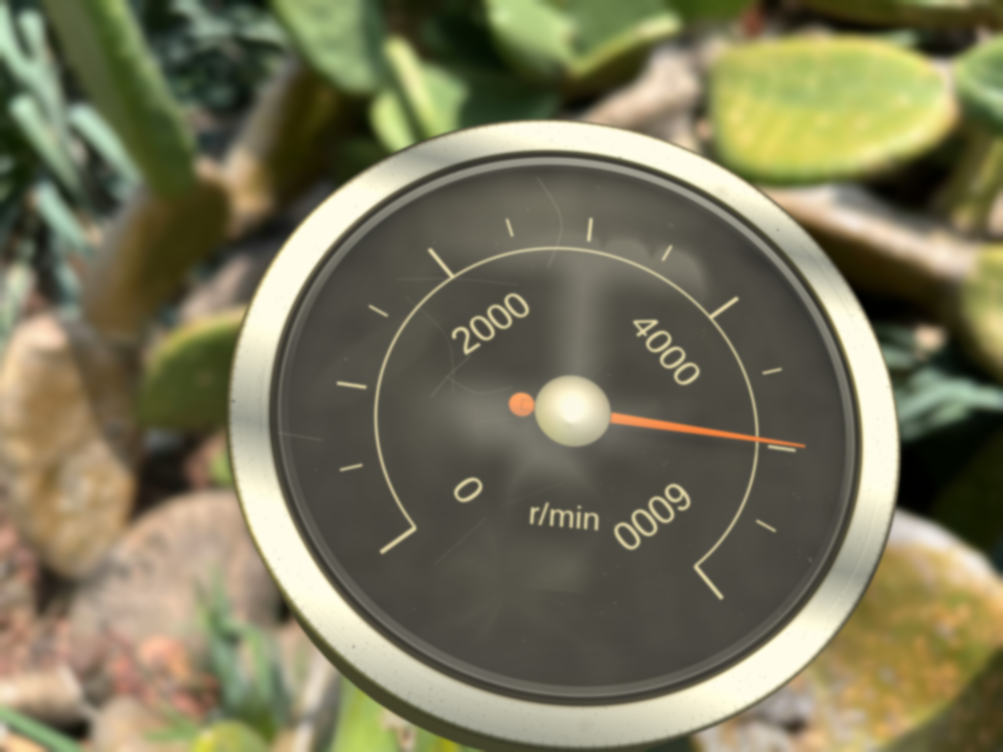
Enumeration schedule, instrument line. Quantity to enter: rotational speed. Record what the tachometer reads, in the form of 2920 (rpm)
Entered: 5000 (rpm)
